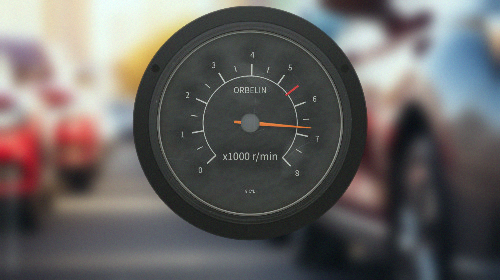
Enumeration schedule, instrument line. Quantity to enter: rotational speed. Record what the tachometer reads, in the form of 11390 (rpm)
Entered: 6750 (rpm)
